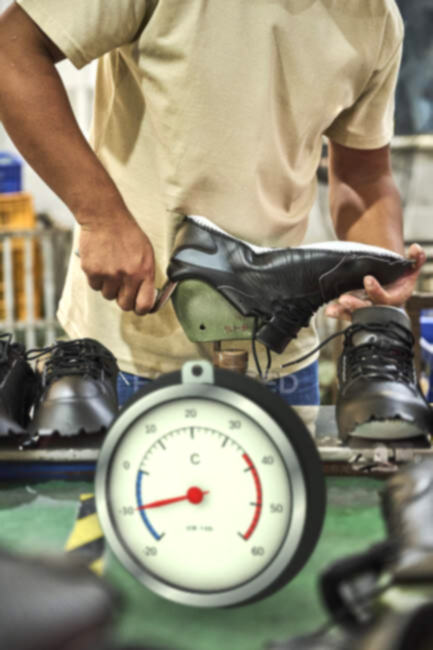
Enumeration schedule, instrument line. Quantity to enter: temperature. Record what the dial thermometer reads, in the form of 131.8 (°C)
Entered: -10 (°C)
